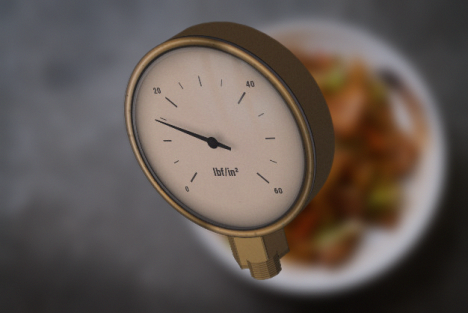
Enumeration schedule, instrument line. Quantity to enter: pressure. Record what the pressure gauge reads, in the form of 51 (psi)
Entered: 15 (psi)
